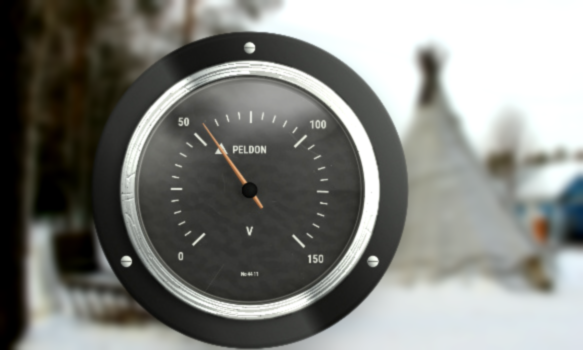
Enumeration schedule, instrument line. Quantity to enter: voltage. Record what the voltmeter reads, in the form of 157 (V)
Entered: 55 (V)
